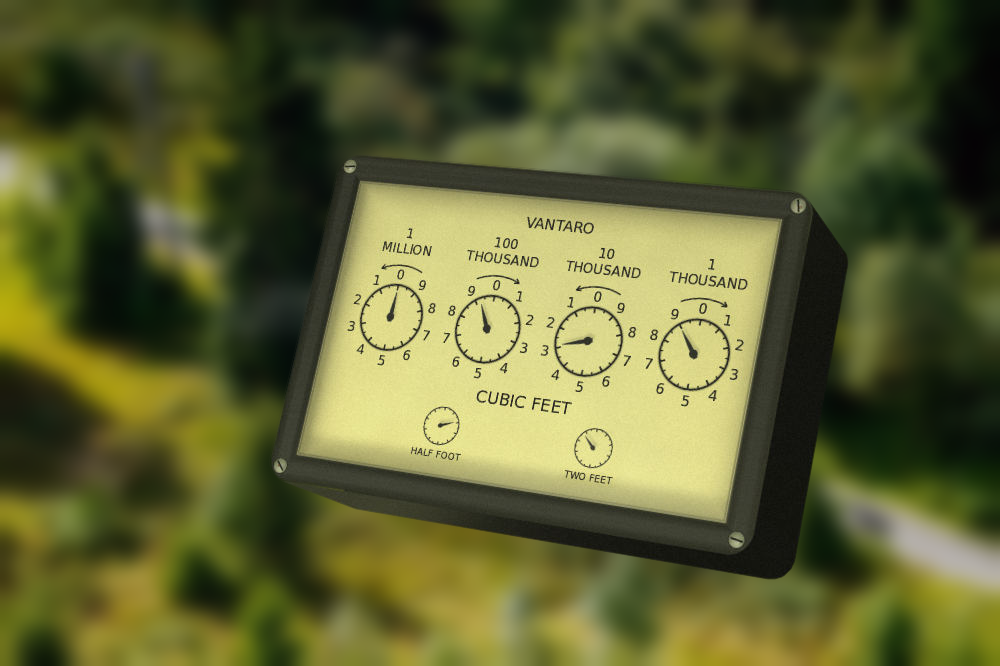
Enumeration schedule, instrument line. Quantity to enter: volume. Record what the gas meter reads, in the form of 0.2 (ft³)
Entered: 992900 (ft³)
